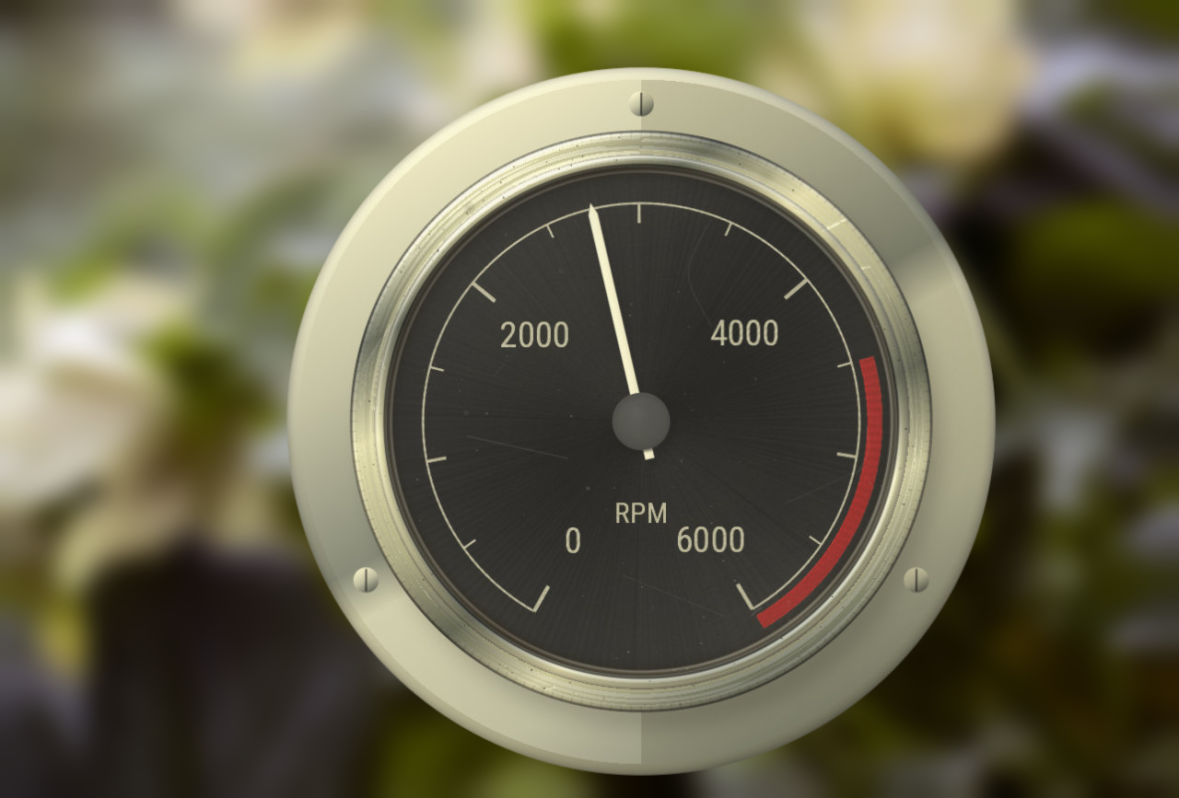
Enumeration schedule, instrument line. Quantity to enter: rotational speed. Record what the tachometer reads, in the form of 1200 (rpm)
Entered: 2750 (rpm)
